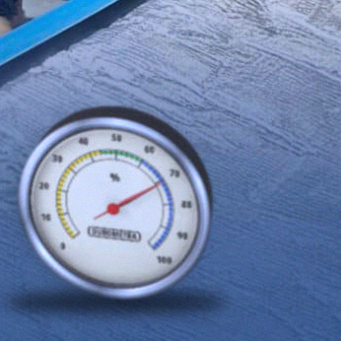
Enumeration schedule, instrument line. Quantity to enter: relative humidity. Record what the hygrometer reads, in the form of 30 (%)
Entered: 70 (%)
